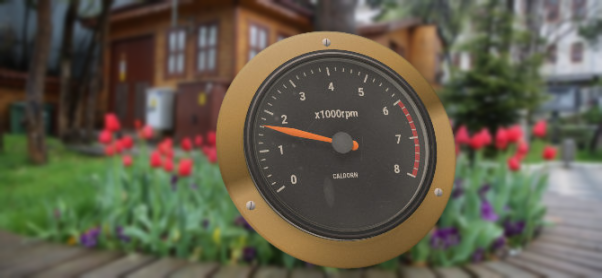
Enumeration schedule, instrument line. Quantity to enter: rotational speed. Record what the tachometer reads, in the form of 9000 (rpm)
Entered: 1600 (rpm)
